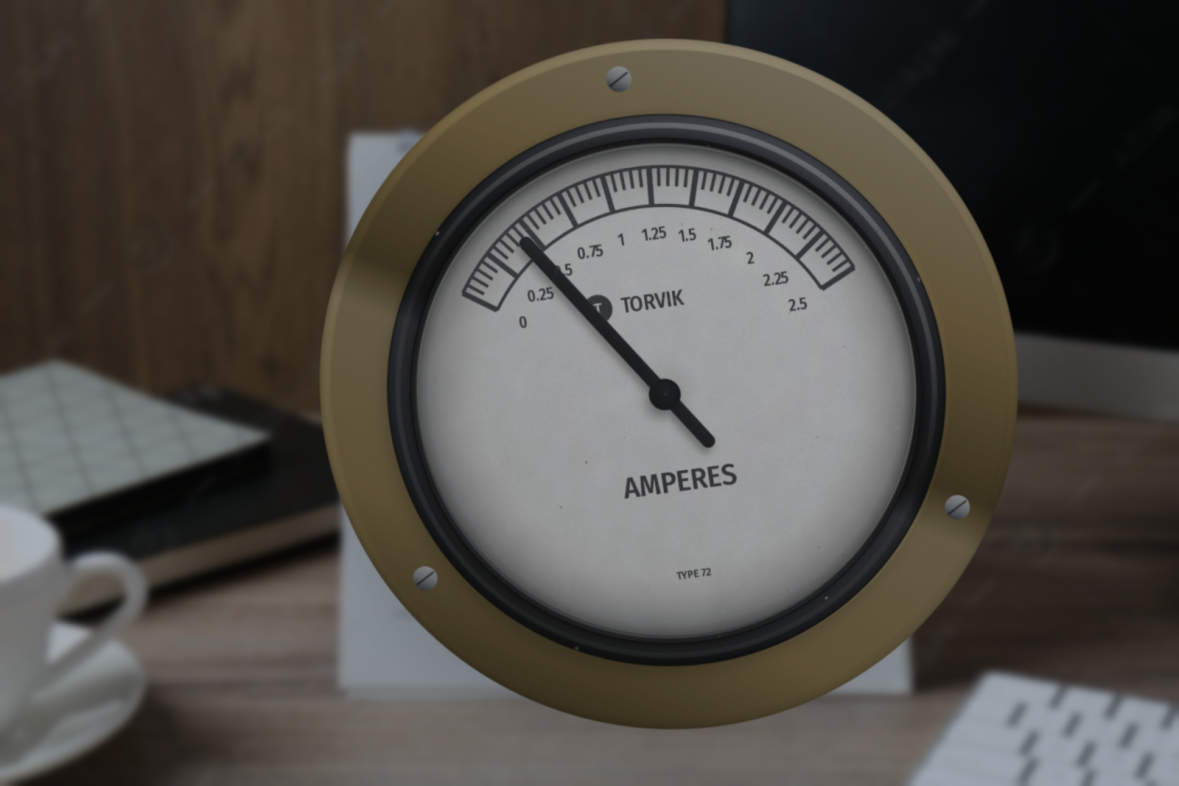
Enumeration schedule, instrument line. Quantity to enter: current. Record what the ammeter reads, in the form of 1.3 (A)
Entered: 0.45 (A)
